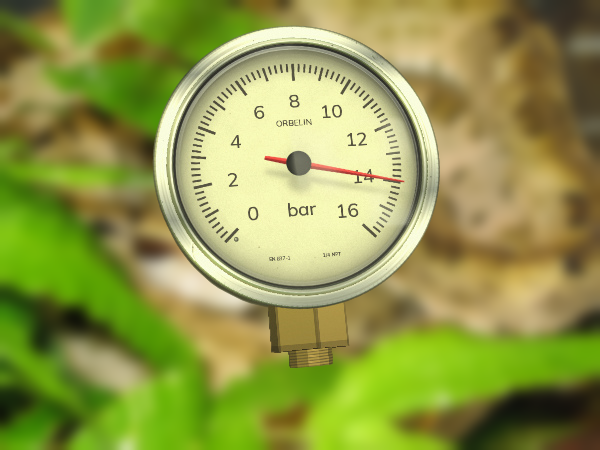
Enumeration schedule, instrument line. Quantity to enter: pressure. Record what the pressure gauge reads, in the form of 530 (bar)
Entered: 14 (bar)
